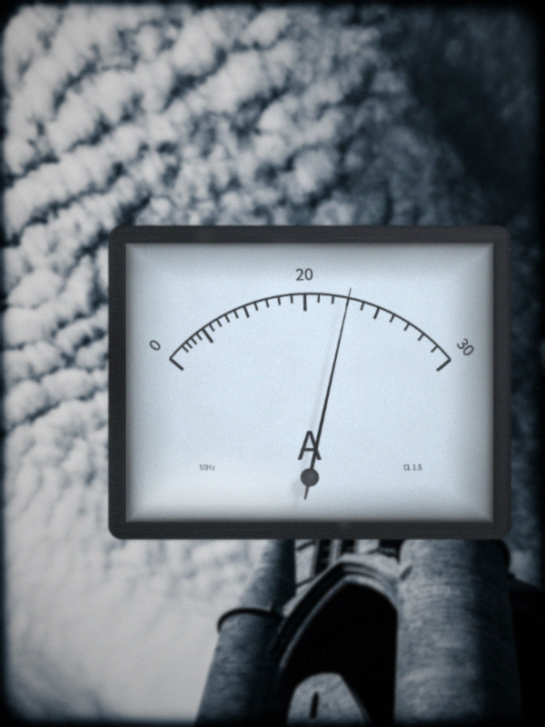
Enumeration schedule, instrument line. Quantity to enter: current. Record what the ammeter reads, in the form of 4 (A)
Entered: 23 (A)
